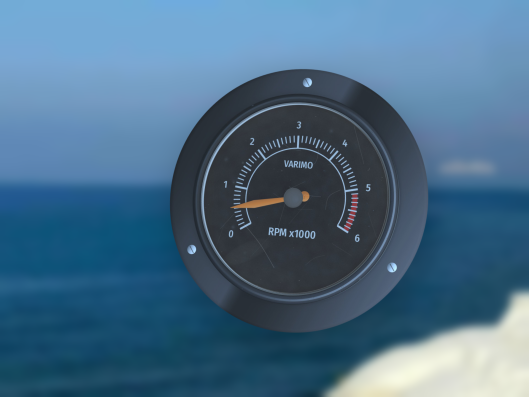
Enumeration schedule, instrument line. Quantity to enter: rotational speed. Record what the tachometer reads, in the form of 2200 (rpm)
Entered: 500 (rpm)
